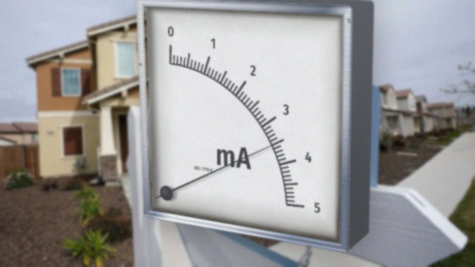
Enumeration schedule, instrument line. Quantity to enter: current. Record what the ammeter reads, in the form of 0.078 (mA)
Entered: 3.5 (mA)
